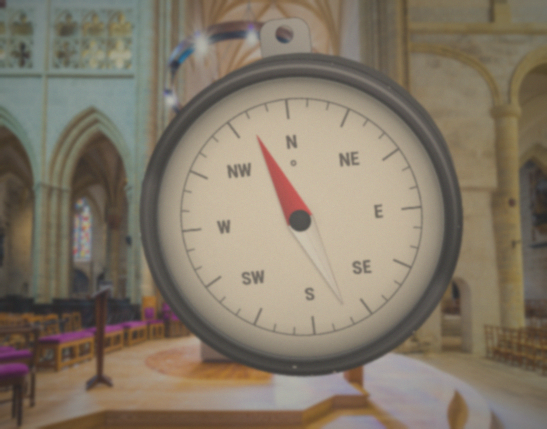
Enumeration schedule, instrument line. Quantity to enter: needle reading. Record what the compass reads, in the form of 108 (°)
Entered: 340 (°)
